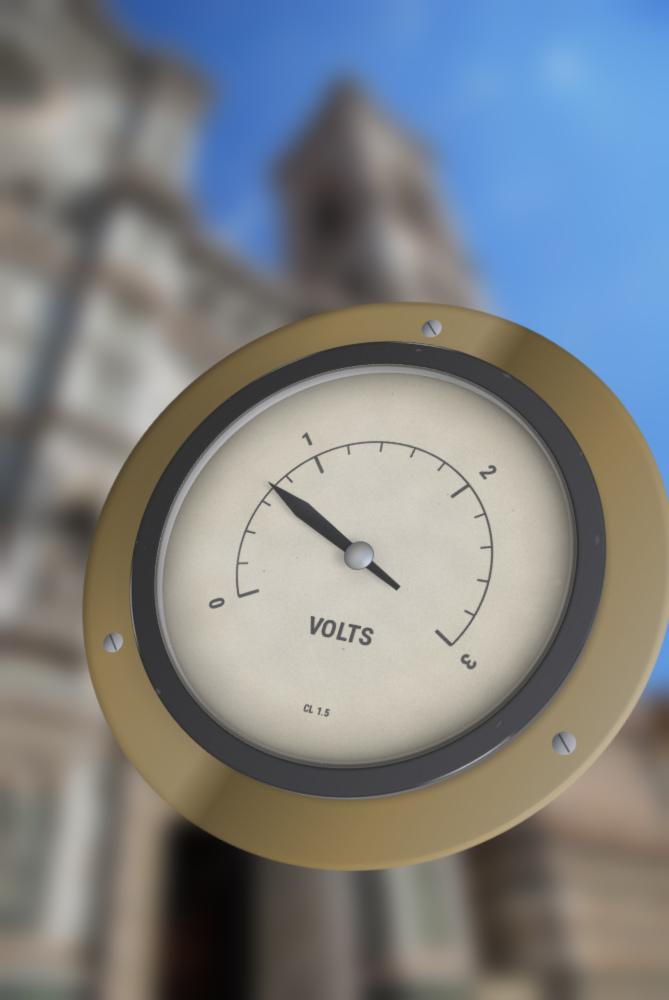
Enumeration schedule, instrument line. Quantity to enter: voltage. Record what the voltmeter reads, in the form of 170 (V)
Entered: 0.7 (V)
